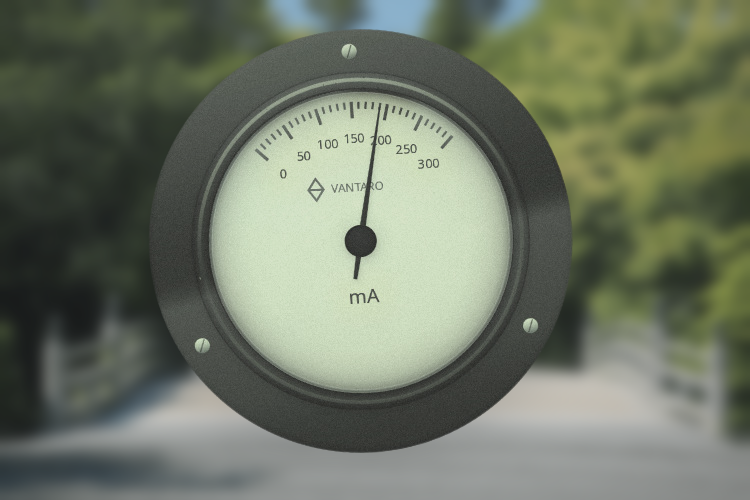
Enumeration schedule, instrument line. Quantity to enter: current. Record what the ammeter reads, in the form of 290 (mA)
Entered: 190 (mA)
